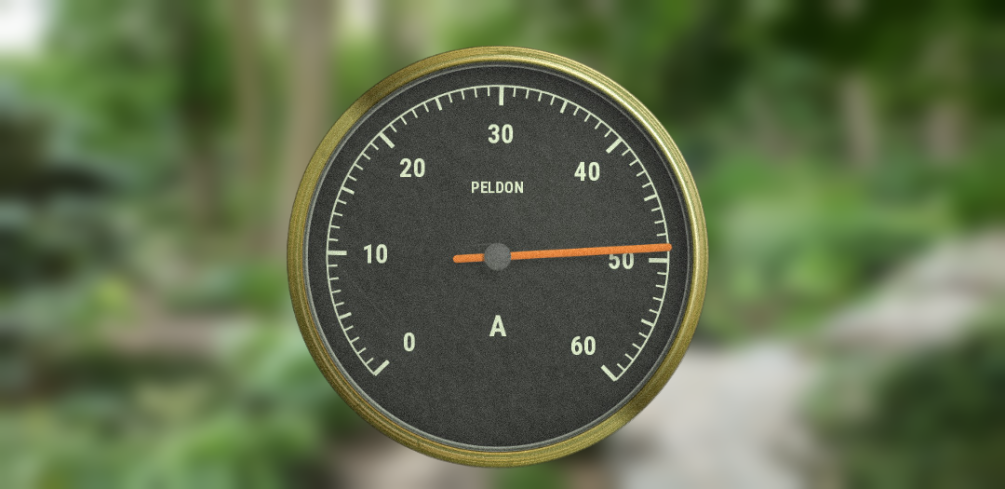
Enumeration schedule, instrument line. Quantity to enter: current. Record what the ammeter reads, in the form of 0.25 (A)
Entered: 49 (A)
